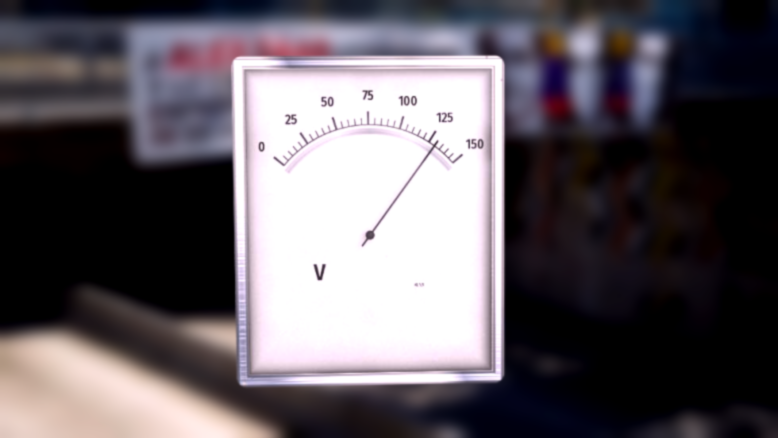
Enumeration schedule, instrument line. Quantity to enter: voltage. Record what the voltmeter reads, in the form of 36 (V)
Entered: 130 (V)
